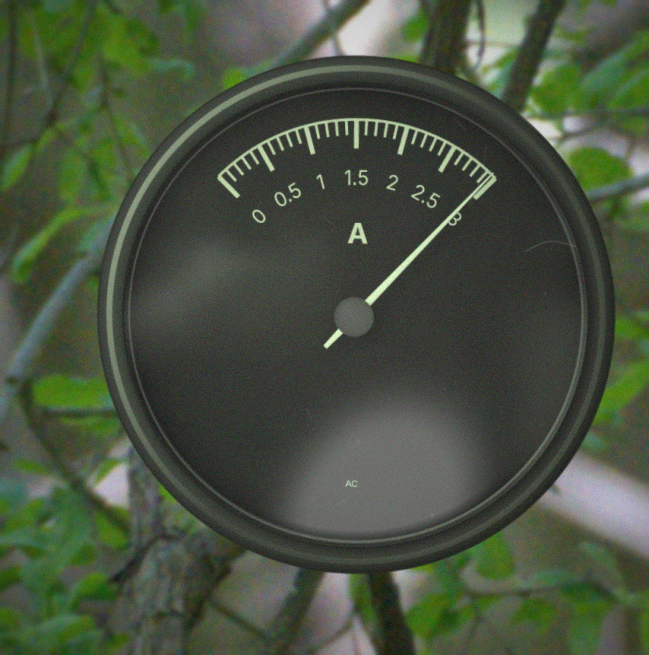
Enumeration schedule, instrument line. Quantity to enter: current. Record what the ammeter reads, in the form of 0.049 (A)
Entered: 2.95 (A)
